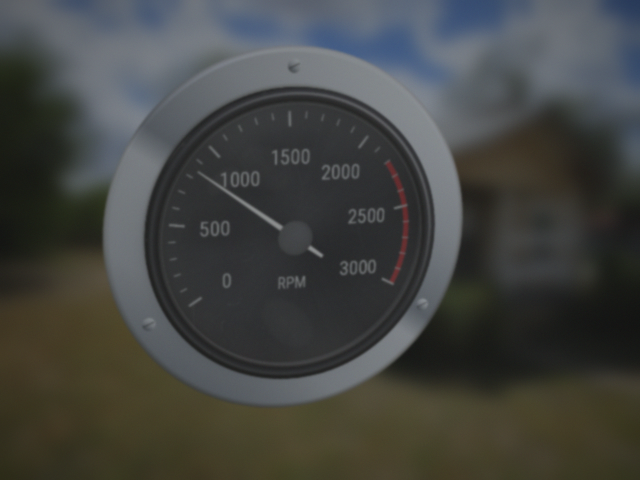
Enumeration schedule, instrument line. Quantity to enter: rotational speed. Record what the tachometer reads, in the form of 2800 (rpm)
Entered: 850 (rpm)
